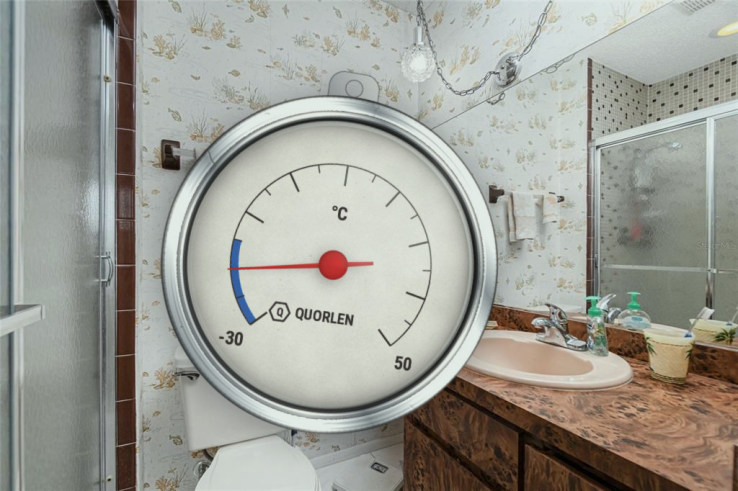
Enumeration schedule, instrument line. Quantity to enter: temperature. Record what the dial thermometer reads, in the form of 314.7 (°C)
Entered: -20 (°C)
